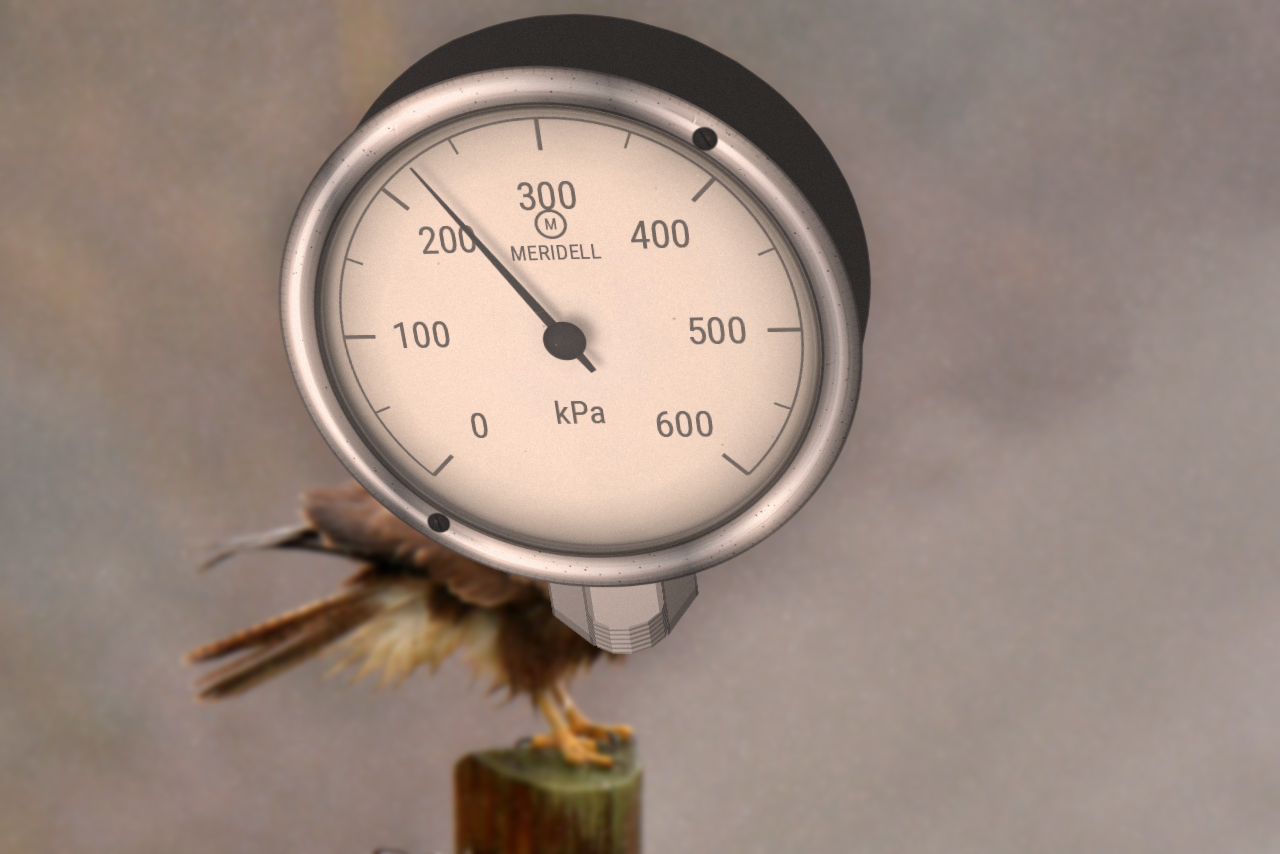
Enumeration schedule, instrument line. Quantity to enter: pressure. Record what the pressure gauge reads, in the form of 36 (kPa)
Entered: 225 (kPa)
